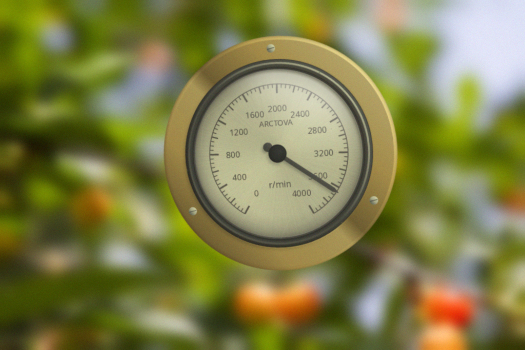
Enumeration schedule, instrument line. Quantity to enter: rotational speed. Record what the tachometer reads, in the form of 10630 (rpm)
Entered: 3650 (rpm)
